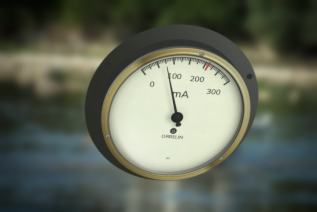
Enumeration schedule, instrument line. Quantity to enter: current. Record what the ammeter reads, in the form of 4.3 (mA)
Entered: 75 (mA)
